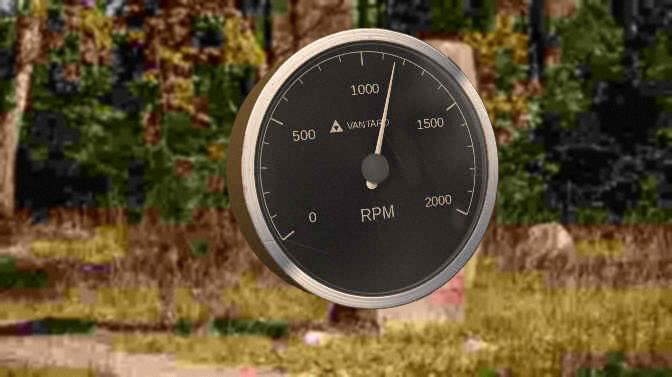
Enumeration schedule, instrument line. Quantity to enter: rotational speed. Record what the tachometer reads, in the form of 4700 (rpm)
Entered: 1150 (rpm)
